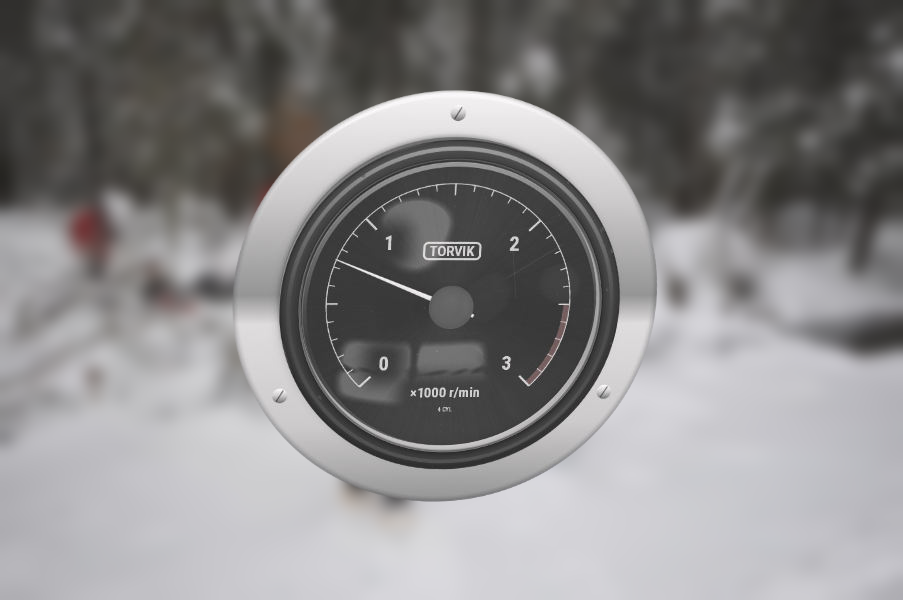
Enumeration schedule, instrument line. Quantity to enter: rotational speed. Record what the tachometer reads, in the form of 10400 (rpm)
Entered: 750 (rpm)
